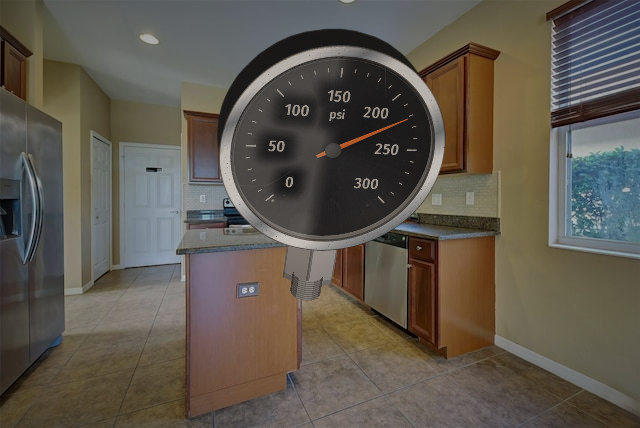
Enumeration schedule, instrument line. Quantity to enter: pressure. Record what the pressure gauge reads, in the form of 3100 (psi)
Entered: 220 (psi)
